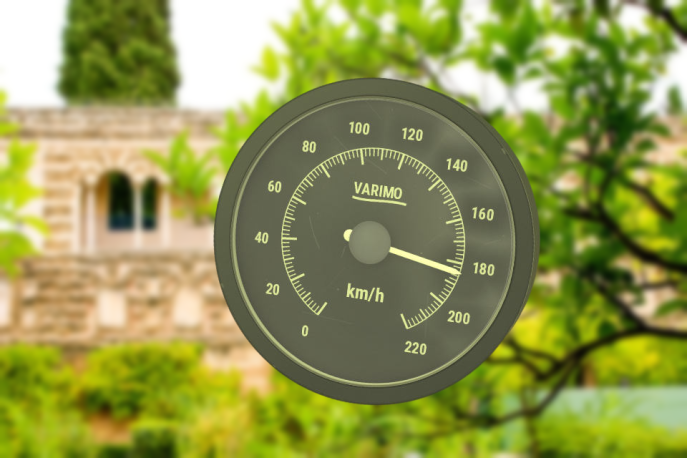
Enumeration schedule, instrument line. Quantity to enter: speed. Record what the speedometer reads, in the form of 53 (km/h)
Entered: 184 (km/h)
